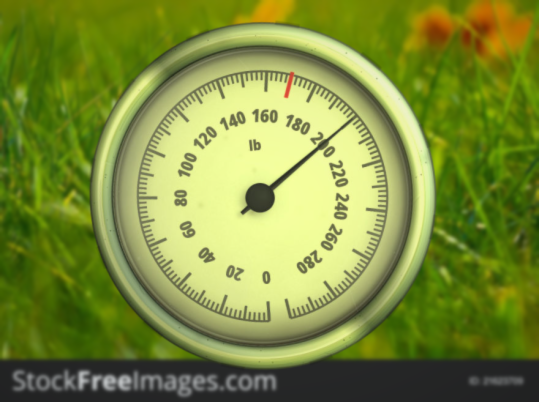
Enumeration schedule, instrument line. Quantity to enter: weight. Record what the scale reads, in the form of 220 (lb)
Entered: 200 (lb)
